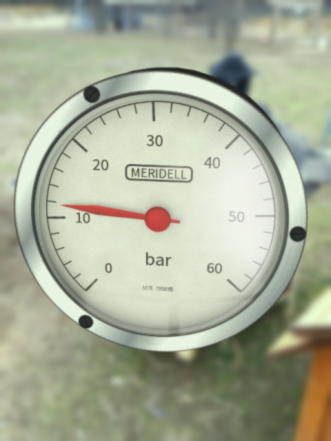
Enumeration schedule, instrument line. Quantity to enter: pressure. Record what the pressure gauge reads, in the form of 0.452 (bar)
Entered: 12 (bar)
